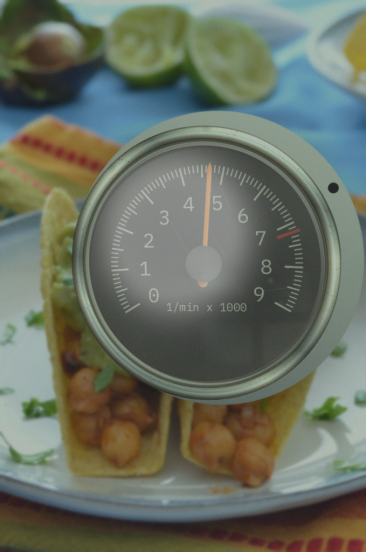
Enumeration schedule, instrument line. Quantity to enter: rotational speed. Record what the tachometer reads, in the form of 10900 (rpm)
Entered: 4700 (rpm)
